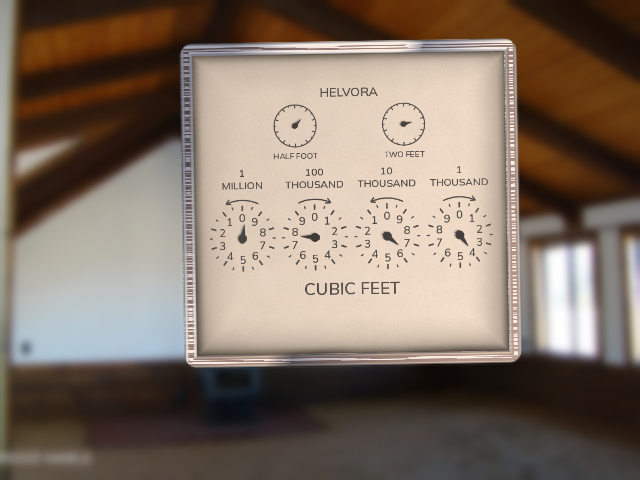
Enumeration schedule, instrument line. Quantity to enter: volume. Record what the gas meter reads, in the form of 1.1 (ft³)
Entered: 976400 (ft³)
